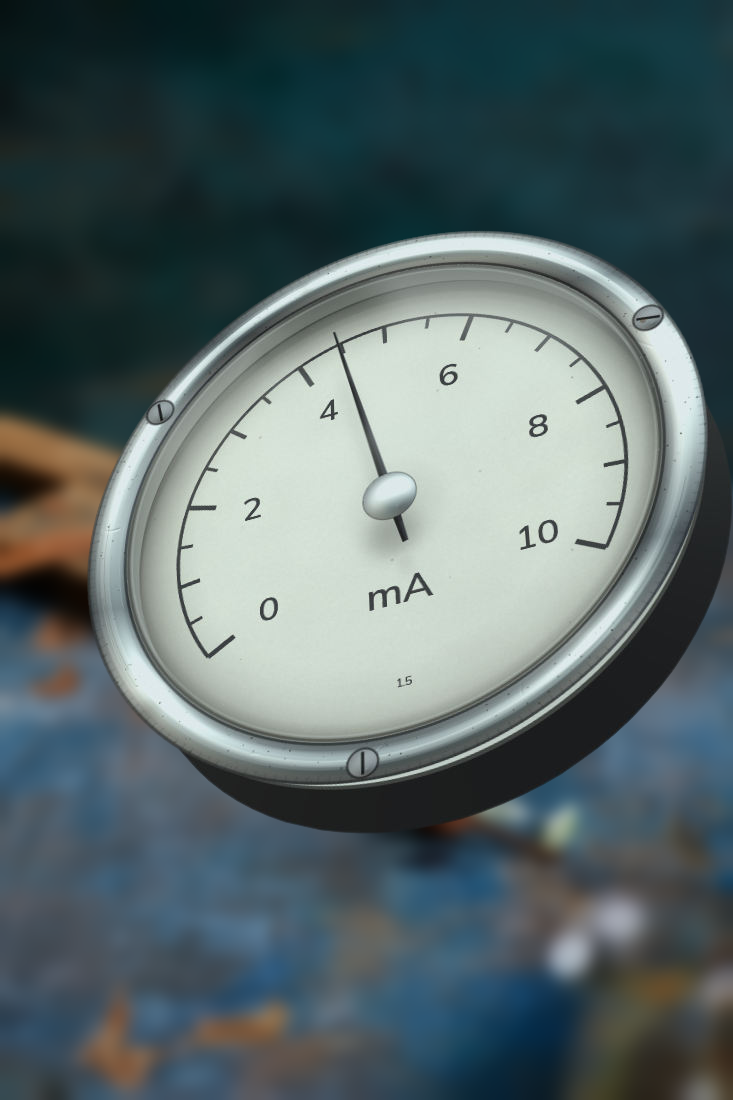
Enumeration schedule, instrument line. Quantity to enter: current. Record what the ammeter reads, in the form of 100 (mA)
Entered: 4.5 (mA)
